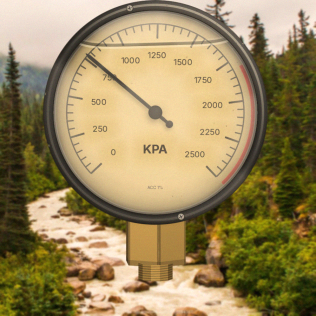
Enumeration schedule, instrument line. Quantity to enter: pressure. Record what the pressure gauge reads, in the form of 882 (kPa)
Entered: 775 (kPa)
